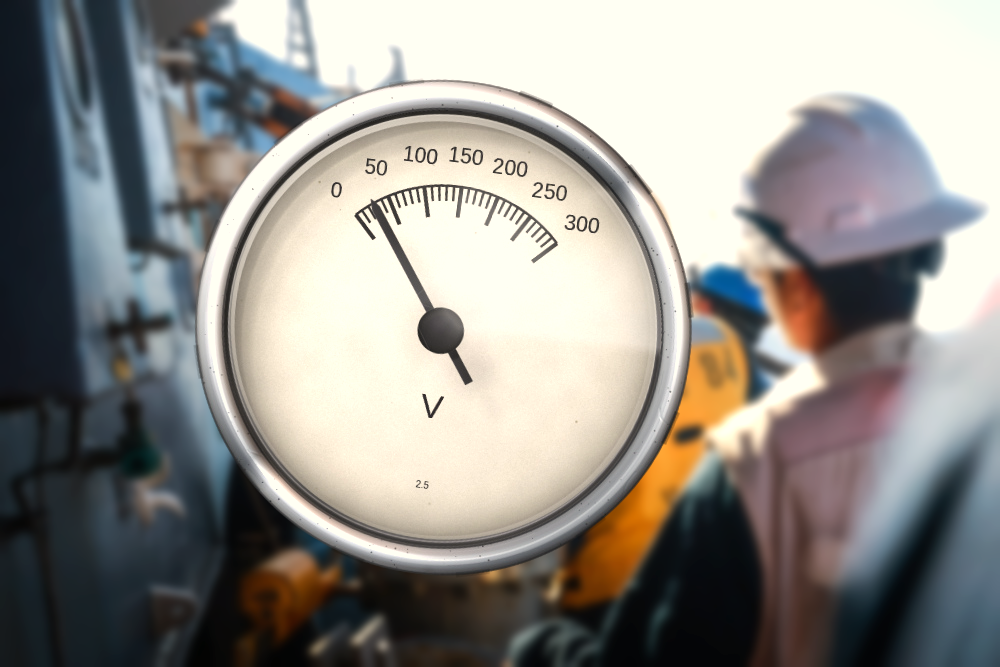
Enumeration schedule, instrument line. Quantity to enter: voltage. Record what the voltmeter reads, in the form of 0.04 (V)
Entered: 30 (V)
